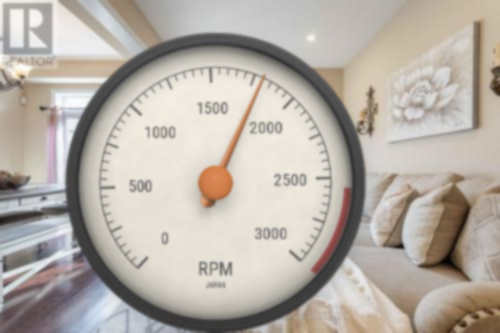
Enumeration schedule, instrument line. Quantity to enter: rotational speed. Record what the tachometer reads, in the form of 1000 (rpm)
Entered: 1800 (rpm)
